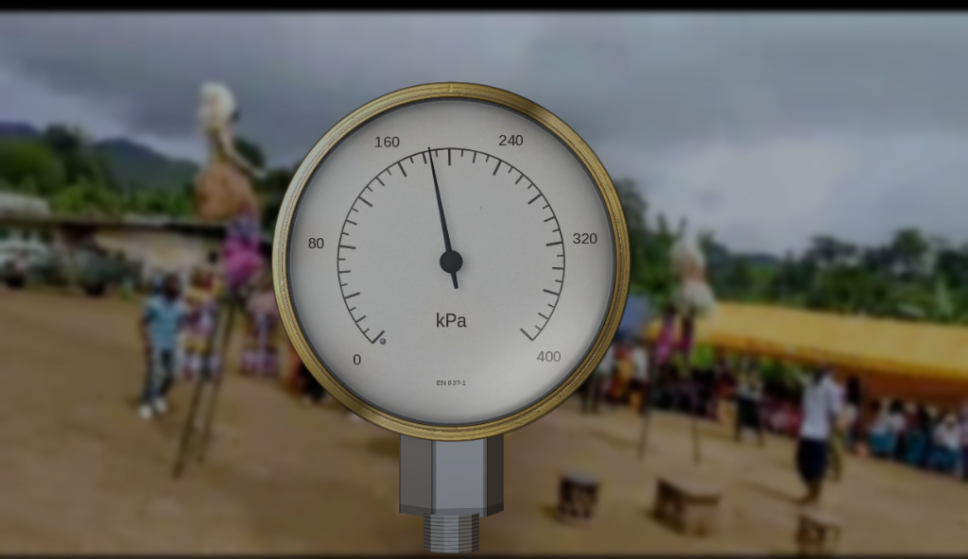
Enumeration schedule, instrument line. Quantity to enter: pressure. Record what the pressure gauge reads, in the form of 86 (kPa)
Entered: 185 (kPa)
